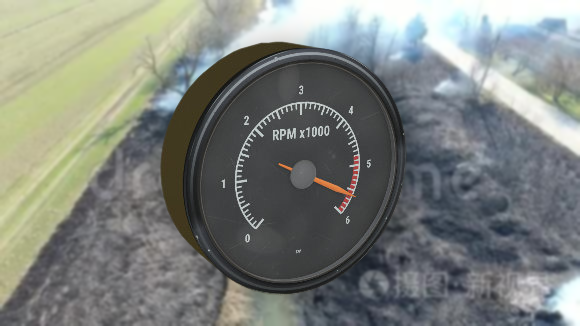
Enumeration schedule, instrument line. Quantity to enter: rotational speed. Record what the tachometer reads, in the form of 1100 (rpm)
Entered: 5600 (rpm)
